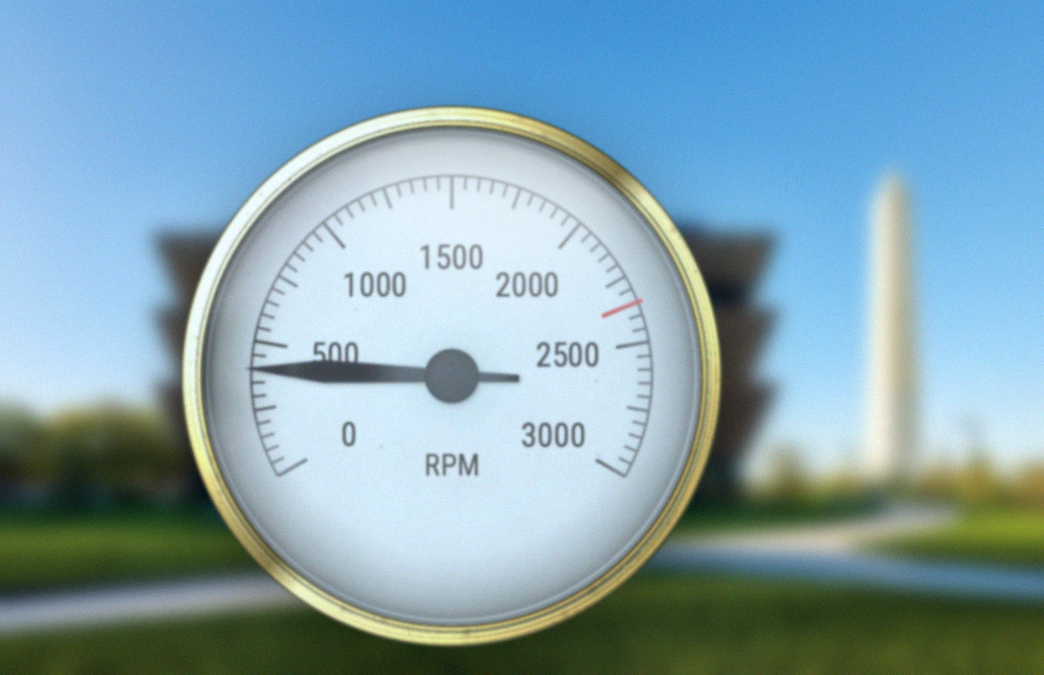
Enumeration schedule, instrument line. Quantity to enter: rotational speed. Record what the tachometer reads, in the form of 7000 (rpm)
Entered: 400 (rpm)
